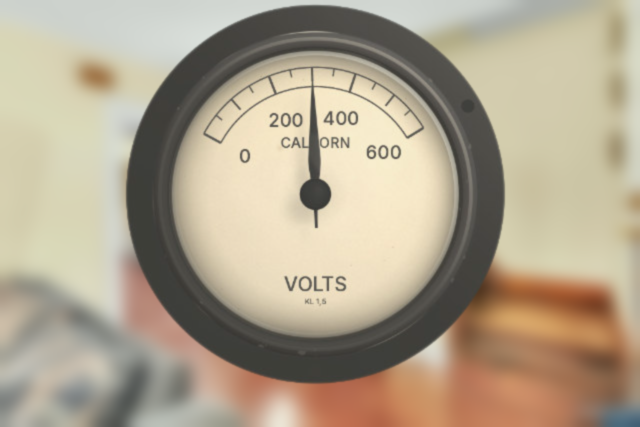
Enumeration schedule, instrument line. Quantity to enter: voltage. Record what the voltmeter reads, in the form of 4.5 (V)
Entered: 300 (V)
